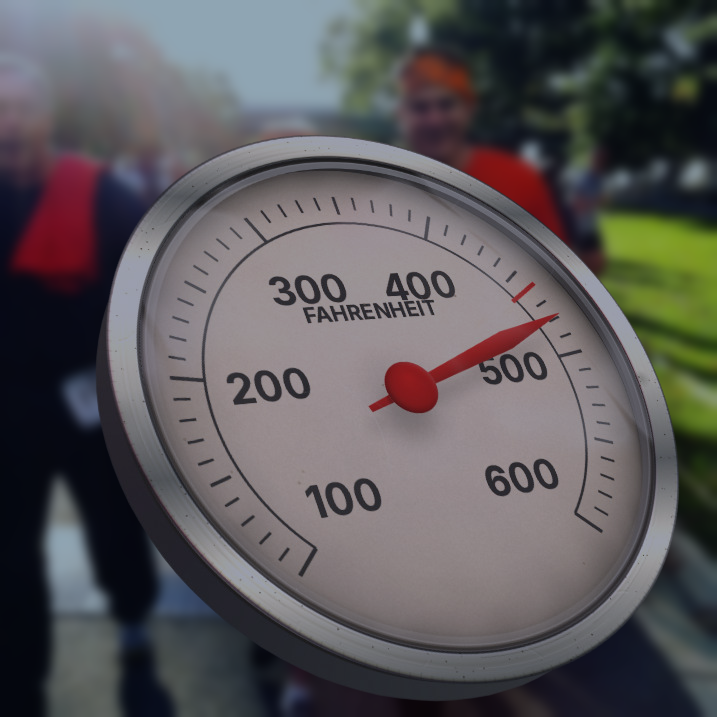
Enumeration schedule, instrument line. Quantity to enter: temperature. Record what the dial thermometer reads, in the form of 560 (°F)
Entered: 480 (°F)
